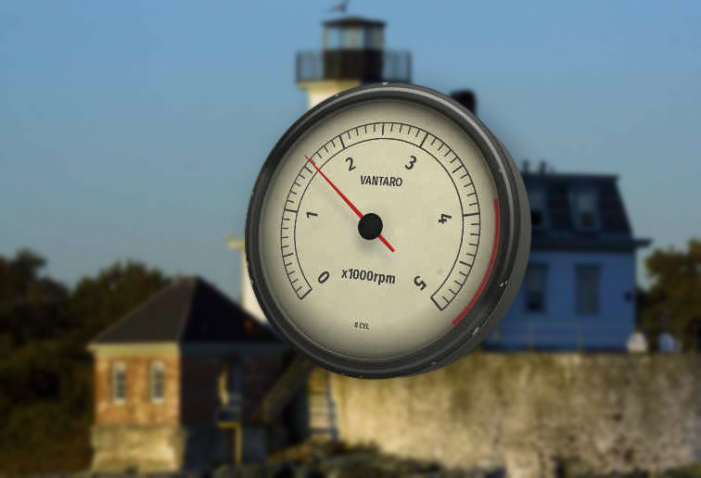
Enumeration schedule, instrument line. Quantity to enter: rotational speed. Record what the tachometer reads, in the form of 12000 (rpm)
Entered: 1600 (rpm)
